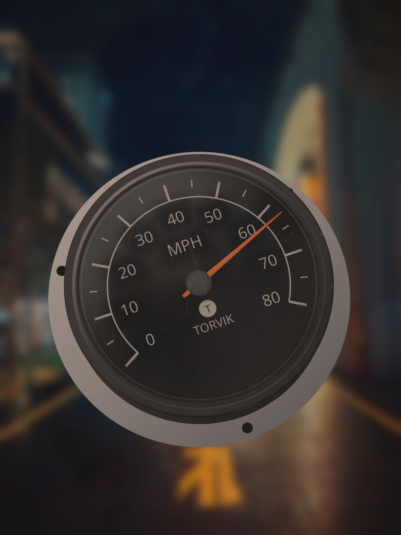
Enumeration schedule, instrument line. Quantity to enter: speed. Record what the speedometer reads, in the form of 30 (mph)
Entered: 62.5 (mph)
